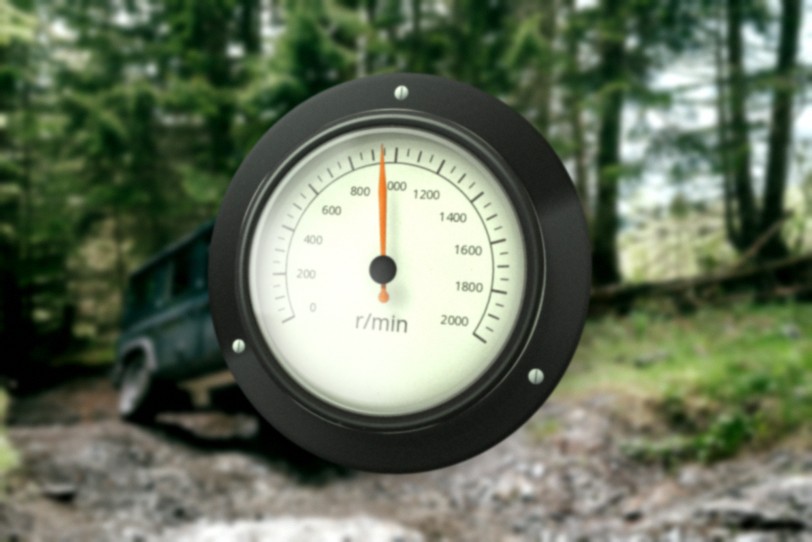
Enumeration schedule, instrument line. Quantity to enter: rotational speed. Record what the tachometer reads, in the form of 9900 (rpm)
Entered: 950 (rpm)
